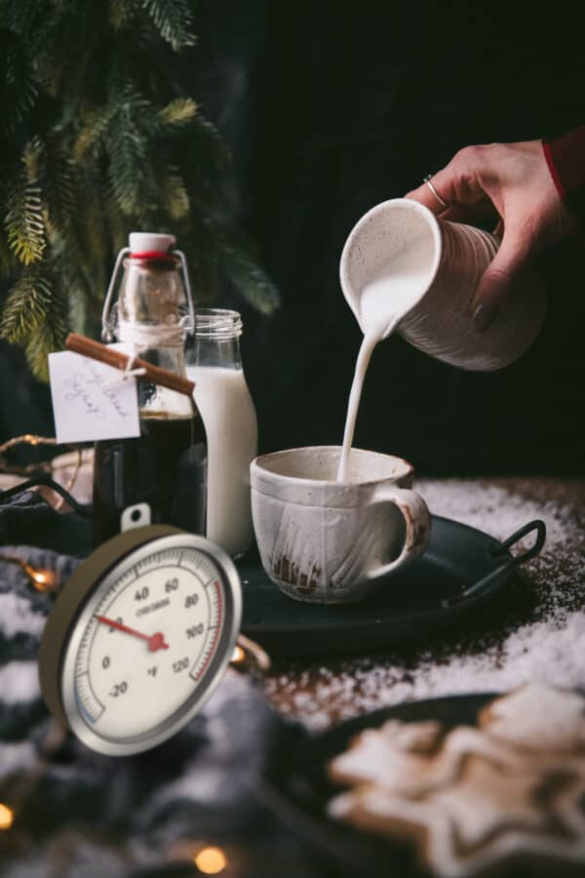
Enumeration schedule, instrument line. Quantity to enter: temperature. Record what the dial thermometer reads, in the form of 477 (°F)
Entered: 20 (°F)
